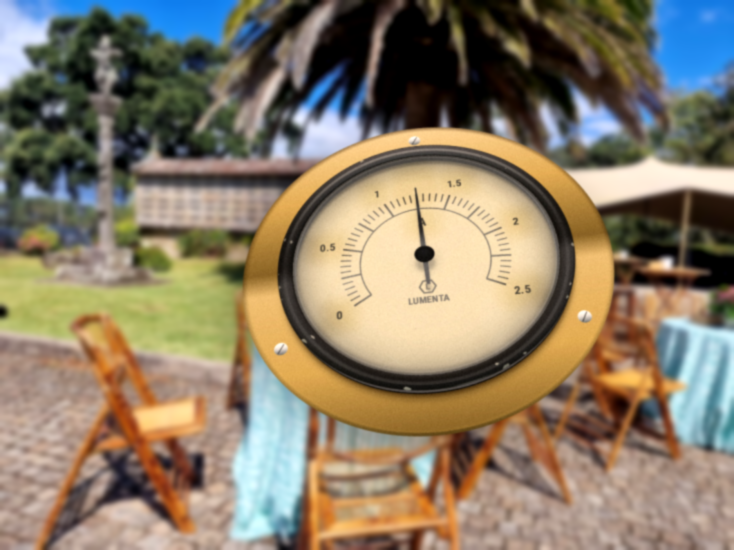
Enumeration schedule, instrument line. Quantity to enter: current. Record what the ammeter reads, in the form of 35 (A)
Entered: 1.25 (A)
